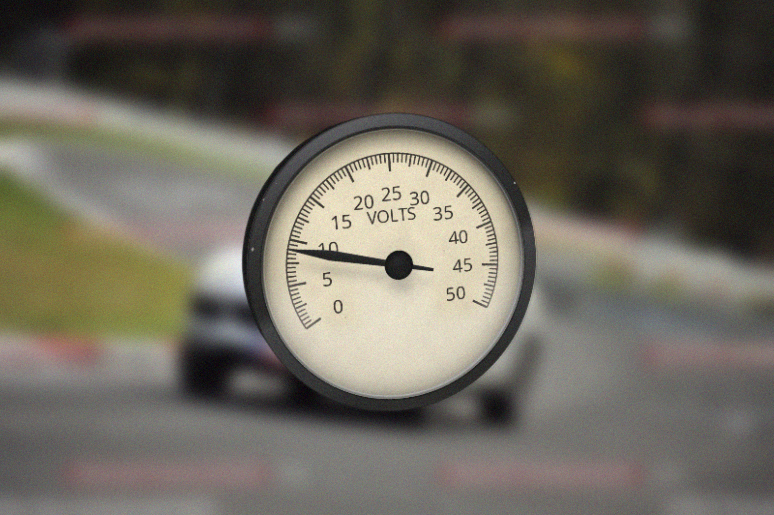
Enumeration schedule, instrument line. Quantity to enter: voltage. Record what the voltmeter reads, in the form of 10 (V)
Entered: 9 (V)
